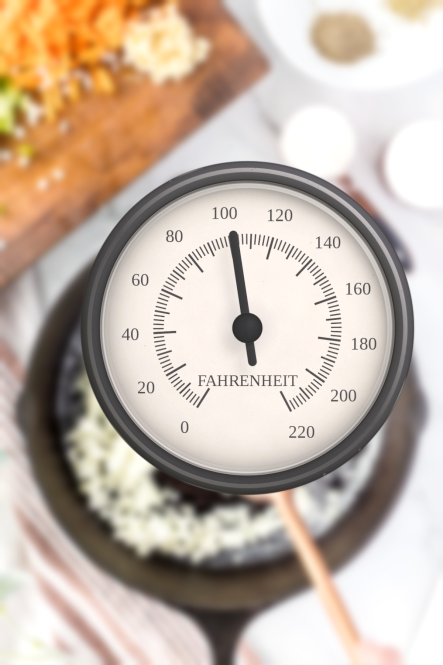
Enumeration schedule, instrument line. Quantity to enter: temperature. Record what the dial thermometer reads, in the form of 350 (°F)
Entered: 102 (°F)
